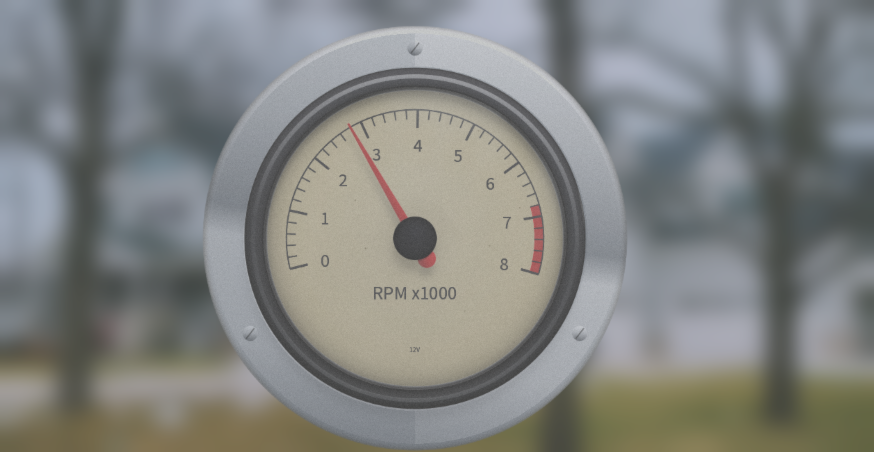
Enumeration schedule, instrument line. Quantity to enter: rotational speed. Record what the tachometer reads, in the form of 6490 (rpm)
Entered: 2800 (rpm)
